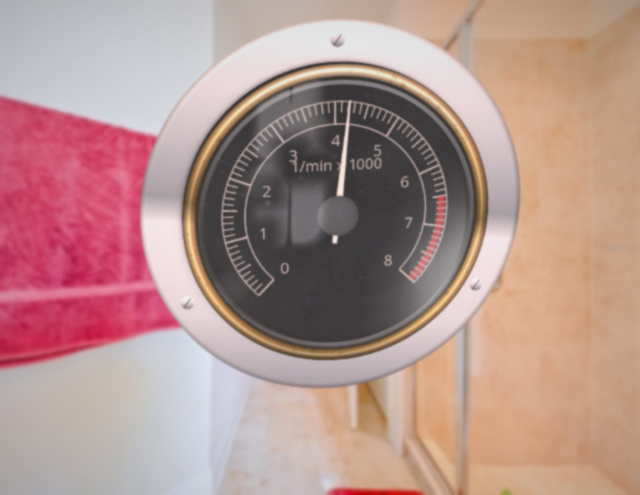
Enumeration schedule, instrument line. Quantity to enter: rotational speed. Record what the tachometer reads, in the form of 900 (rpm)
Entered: 4200 (rpm)
